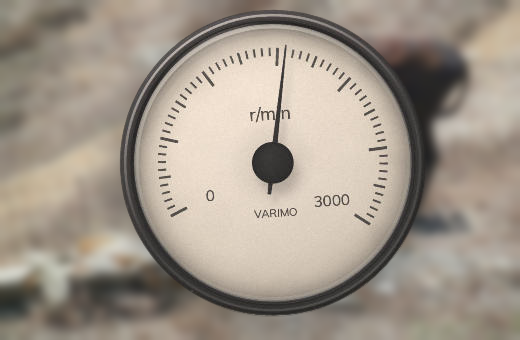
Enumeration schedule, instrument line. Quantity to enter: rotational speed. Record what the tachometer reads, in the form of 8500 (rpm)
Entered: 1550 (rpm)
